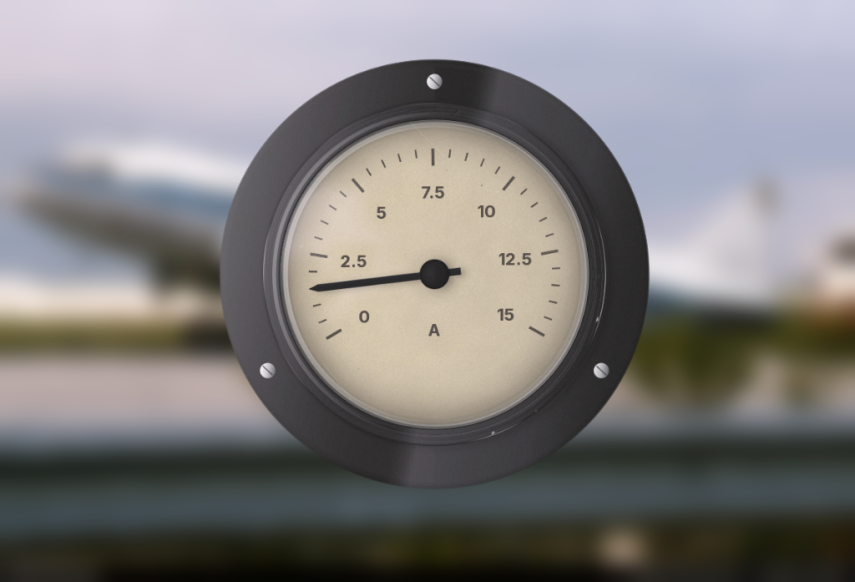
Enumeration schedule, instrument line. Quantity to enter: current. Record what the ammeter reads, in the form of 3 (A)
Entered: 1.5 (A)
